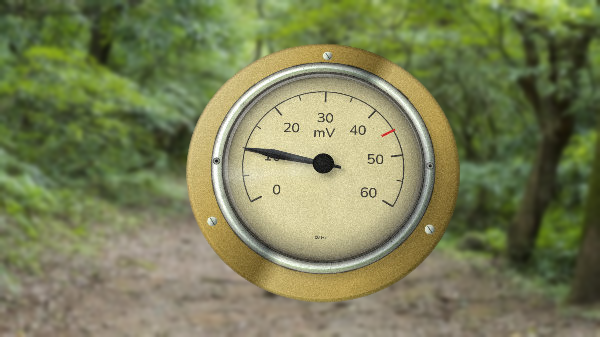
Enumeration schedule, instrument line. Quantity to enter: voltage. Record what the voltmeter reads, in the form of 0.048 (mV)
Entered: 10 (mV)
